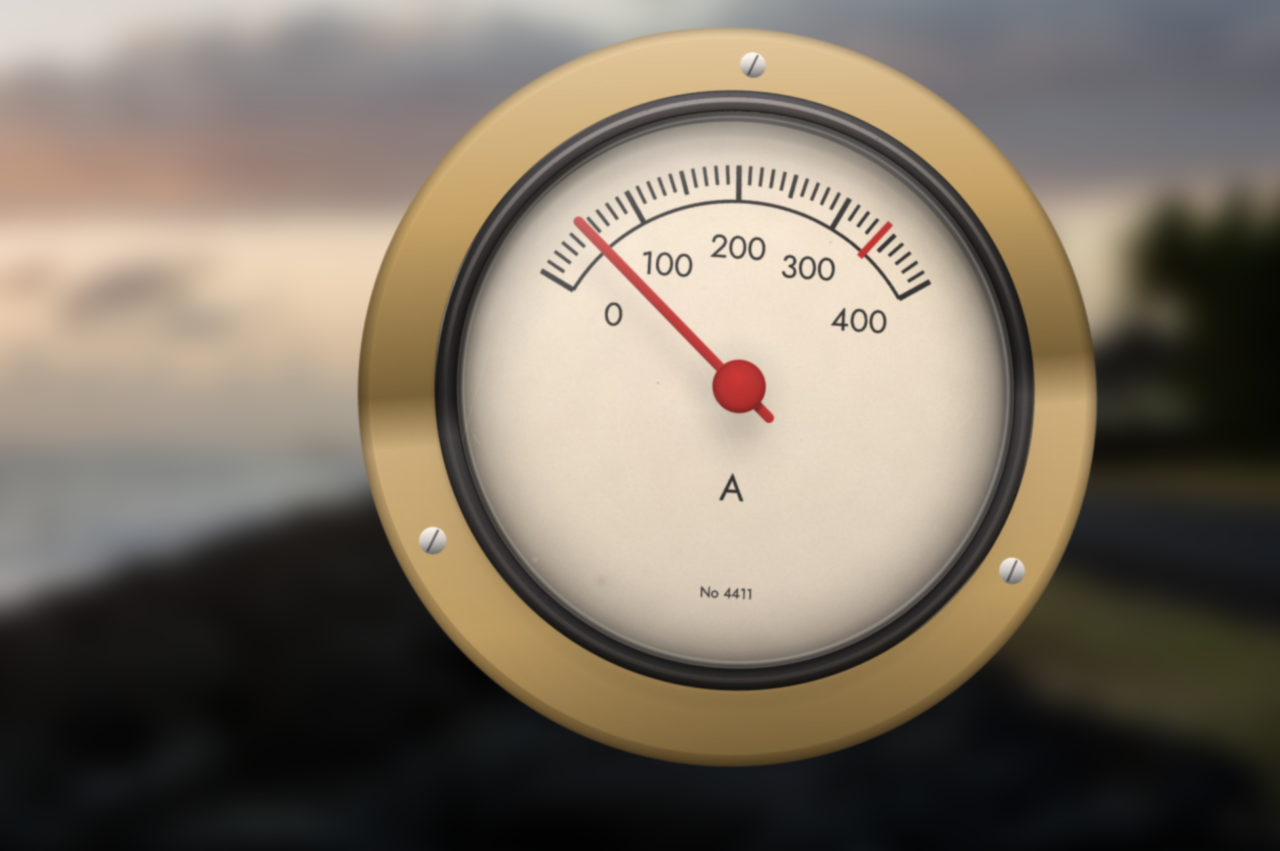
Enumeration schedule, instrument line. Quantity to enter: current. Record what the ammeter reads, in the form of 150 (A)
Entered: 50 (A)
